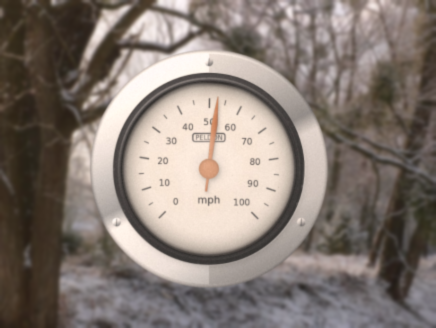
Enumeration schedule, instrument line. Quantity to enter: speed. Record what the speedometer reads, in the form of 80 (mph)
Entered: 52.5 (mph)
